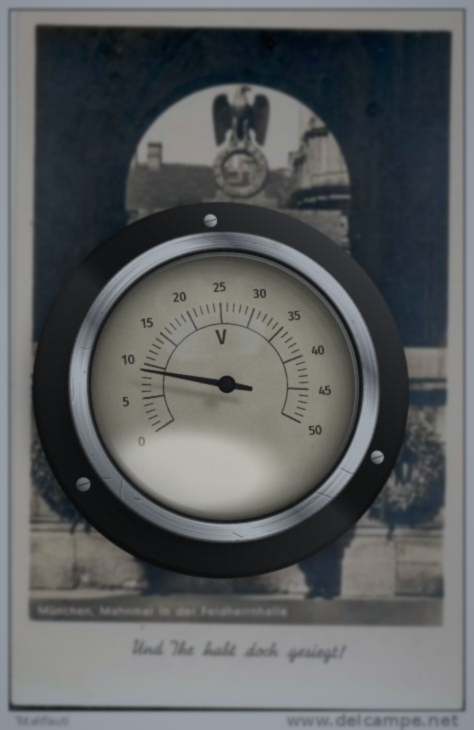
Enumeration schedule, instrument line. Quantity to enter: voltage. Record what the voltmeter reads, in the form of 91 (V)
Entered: 9 (V)
